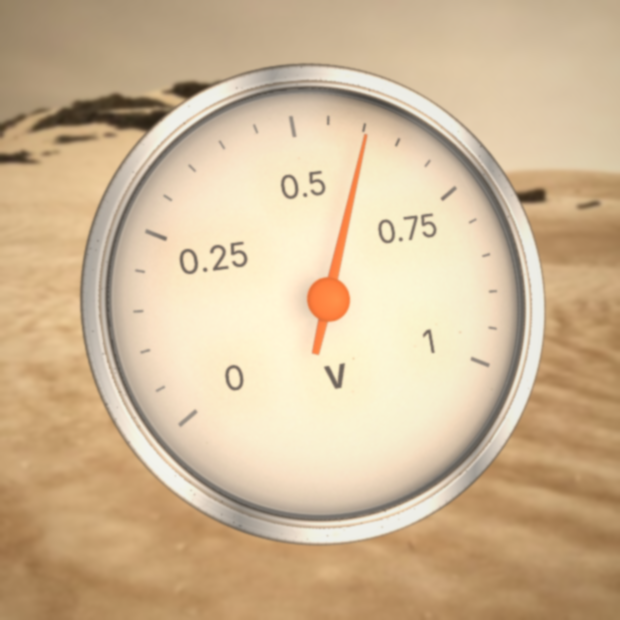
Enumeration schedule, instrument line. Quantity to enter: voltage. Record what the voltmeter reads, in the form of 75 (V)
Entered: 0.6 (V)
